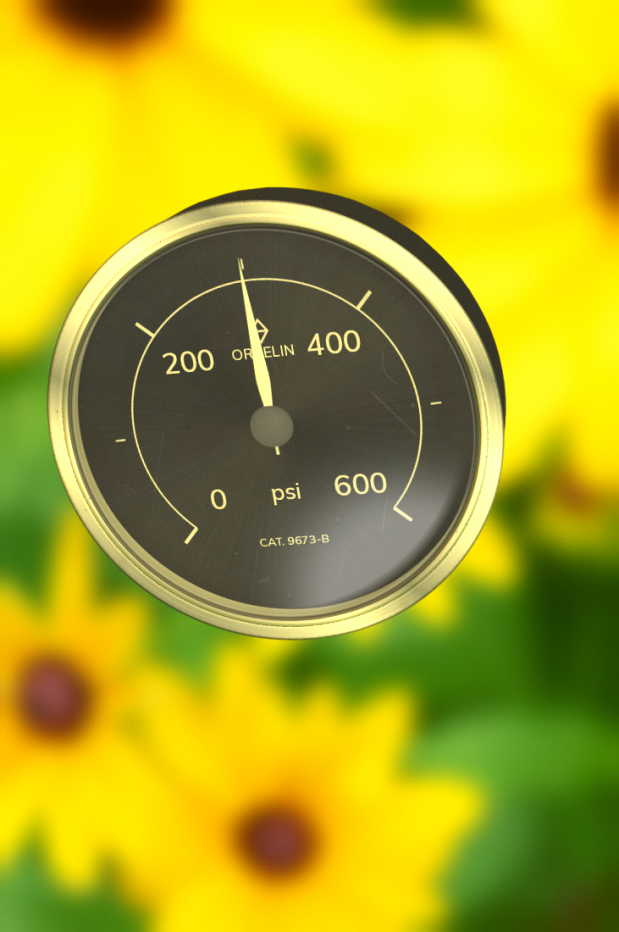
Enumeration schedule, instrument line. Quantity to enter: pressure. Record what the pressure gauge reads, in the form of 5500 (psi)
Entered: 300 (psi)
